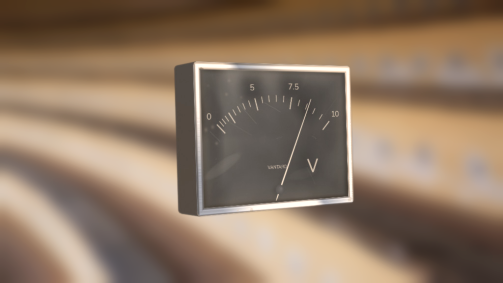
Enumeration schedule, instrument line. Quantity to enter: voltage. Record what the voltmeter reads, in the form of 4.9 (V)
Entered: 8.5 (V)
